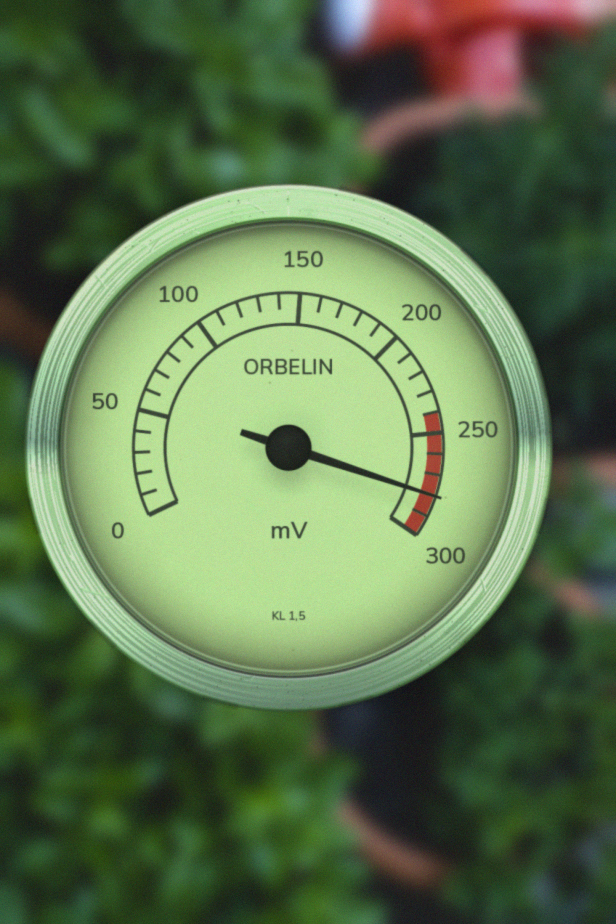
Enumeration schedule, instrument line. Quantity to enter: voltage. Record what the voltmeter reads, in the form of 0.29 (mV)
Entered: 280 (mV)
